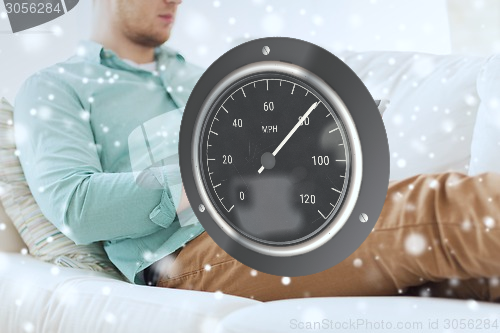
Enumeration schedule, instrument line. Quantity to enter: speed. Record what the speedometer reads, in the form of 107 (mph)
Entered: 80 (mph)
